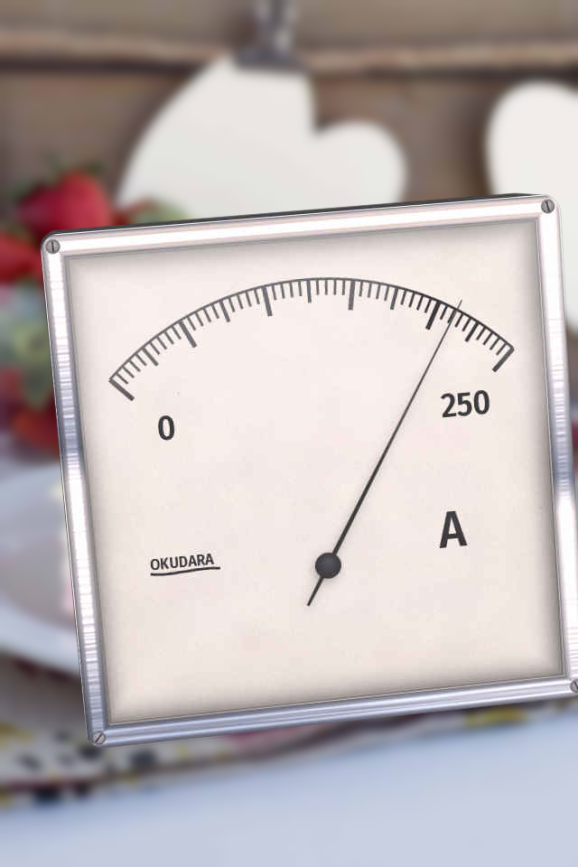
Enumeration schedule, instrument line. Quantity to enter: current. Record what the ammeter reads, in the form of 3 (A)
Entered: 210 (A)
